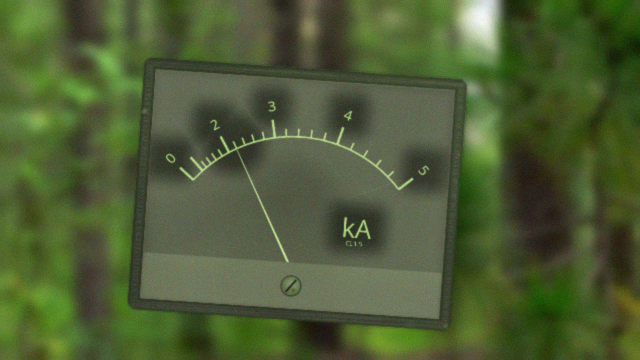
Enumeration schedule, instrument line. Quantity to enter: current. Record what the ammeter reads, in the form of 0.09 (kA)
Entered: 2.2 (kA)
